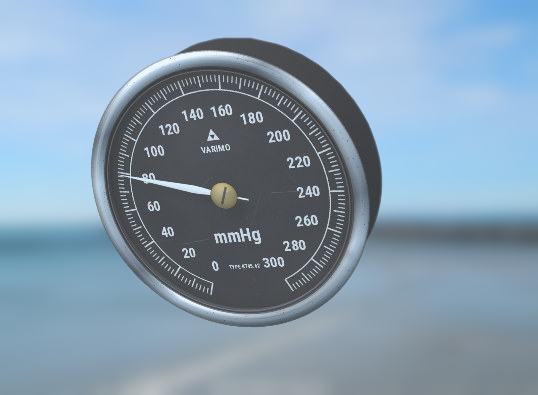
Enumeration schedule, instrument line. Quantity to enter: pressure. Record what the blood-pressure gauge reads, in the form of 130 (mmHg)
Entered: 80 (mmHg)
